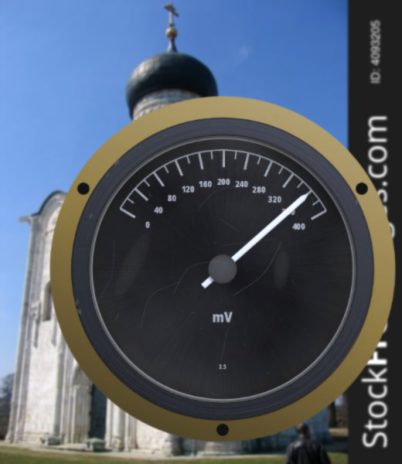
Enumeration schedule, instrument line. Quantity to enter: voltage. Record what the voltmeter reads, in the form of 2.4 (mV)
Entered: 360 (mV)
